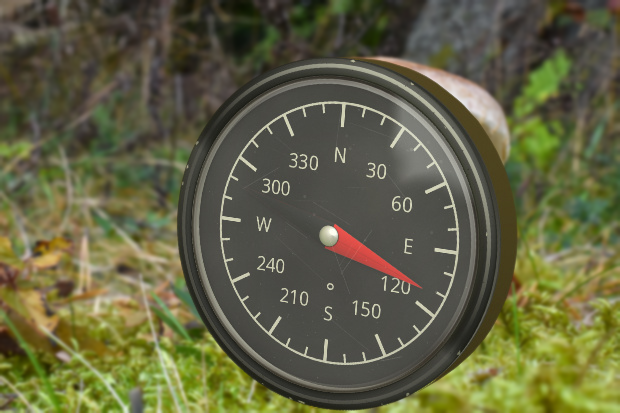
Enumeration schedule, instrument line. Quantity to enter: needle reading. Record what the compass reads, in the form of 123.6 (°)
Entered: 110 (°)
